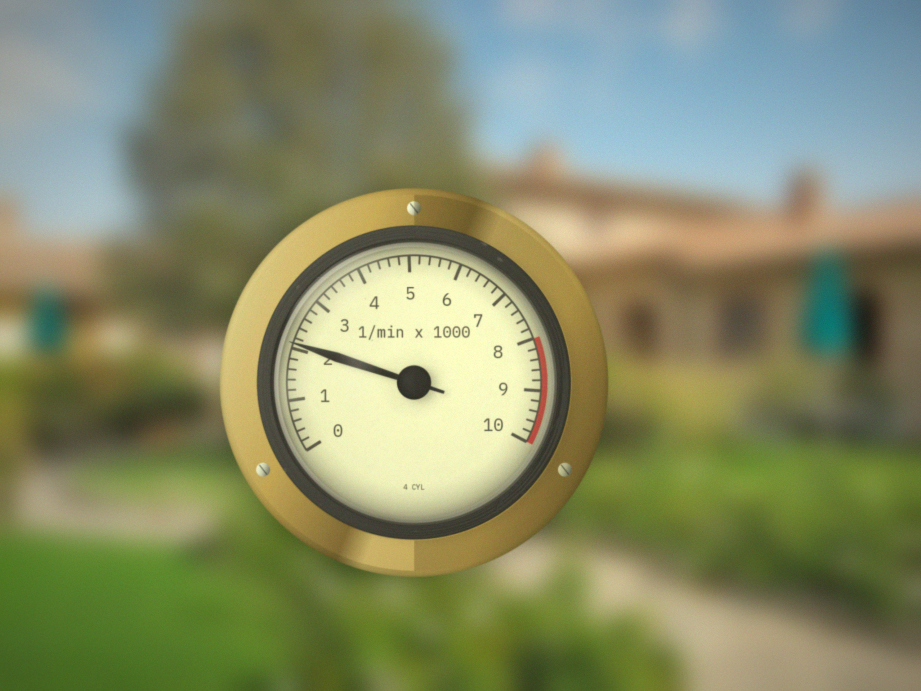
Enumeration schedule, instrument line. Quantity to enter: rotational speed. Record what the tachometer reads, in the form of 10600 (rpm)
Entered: 2100 (rpm)
